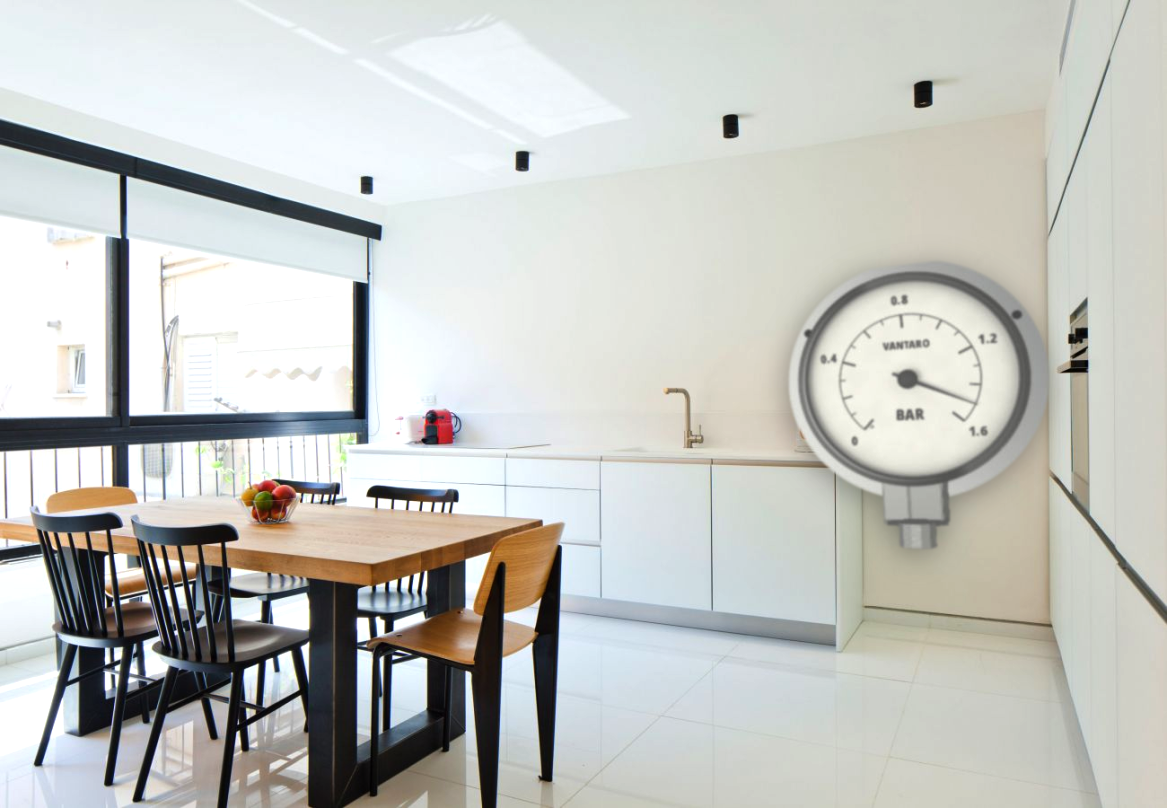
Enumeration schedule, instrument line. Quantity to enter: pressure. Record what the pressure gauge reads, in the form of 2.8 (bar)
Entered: 1.5 (bar)
